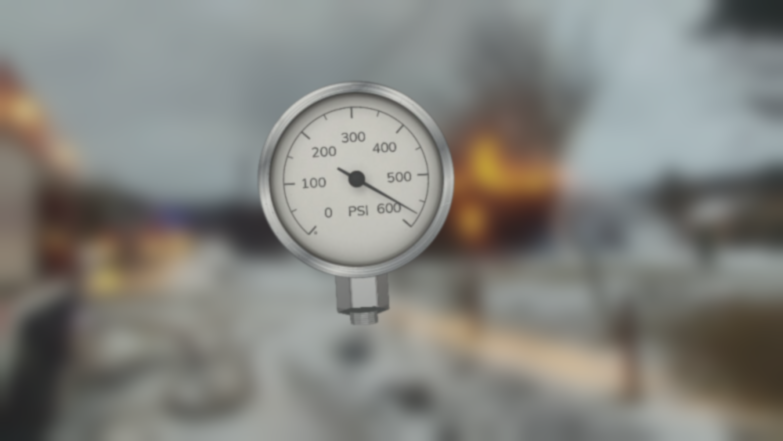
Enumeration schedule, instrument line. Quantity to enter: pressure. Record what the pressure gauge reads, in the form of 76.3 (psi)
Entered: 575 (psi)
